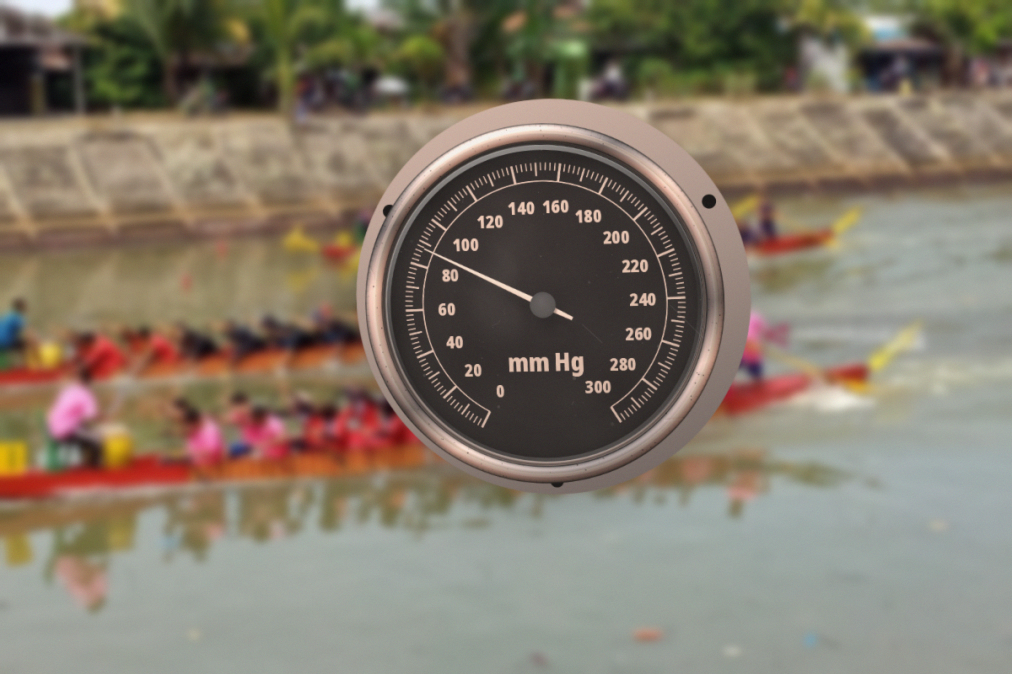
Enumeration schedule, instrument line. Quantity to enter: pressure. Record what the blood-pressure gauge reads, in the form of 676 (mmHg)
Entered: 88 (mmHg)
